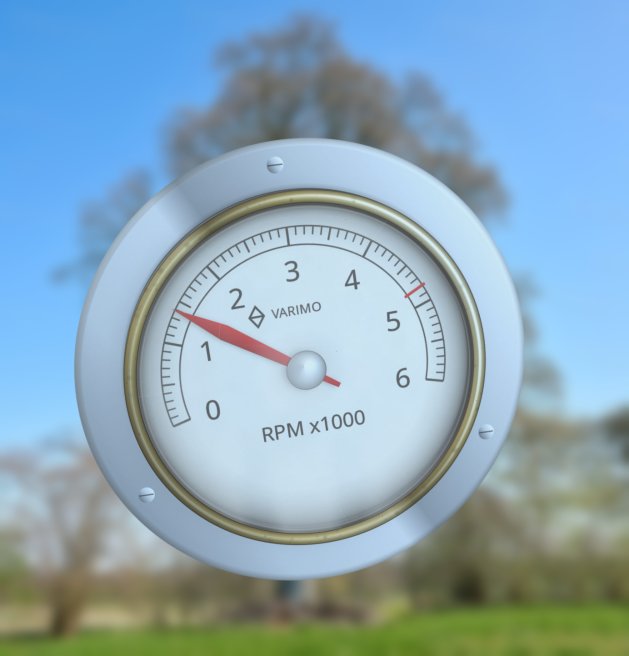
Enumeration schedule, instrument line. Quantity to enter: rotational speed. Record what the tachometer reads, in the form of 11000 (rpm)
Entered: 1400 (rpm)
